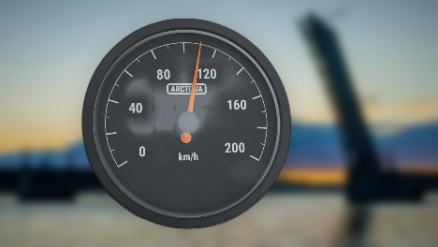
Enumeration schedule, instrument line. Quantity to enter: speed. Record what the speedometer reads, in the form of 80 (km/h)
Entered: 110 (km/h)
